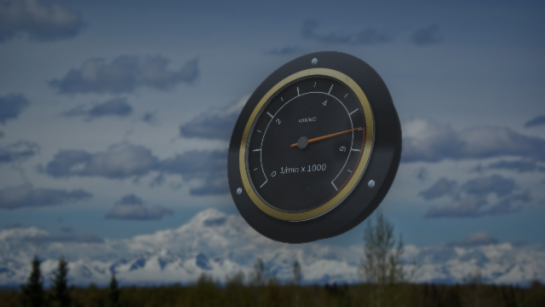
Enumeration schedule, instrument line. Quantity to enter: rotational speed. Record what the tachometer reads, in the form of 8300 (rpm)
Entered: 5500 (rpm)
